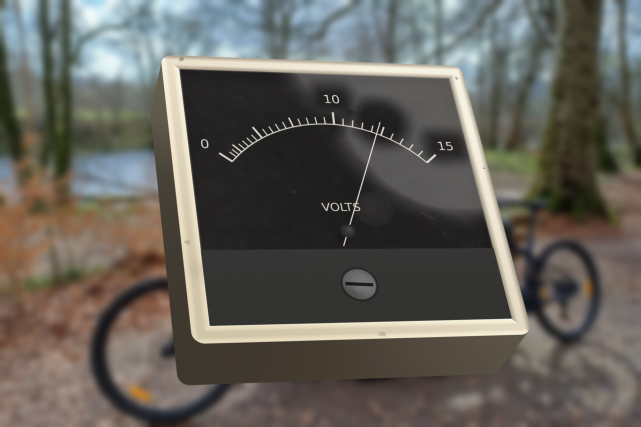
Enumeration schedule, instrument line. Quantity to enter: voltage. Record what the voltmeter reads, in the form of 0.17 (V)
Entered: 12.25 (V)
